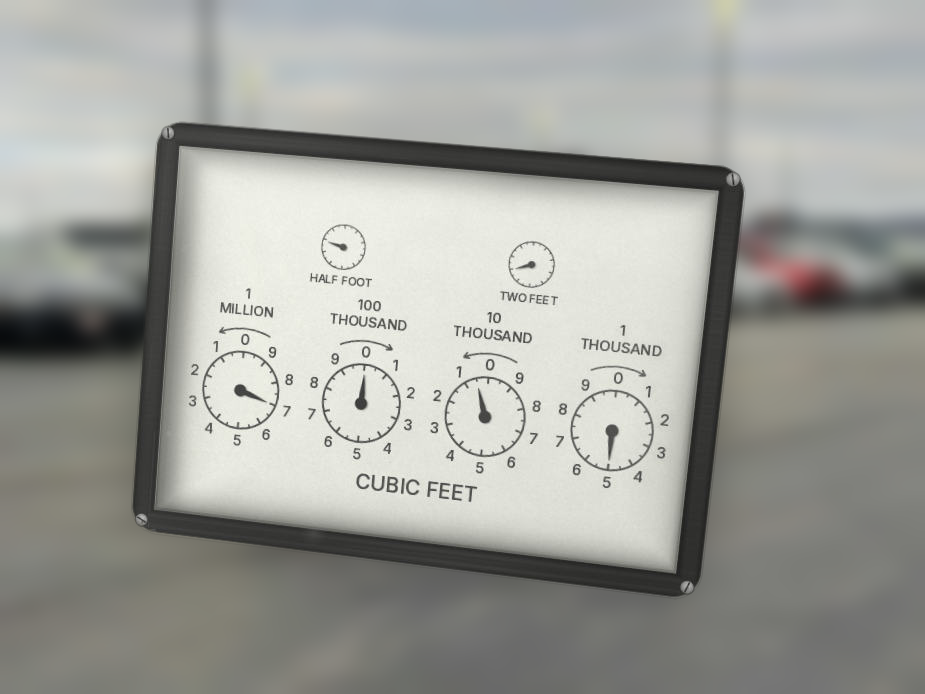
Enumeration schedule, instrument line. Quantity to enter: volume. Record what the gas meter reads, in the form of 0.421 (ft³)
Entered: 700500 (ft³)
